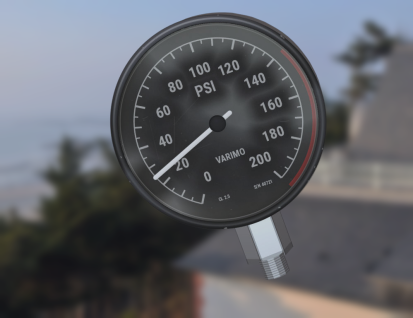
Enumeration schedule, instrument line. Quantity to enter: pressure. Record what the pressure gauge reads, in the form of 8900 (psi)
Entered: 25 (psi)
